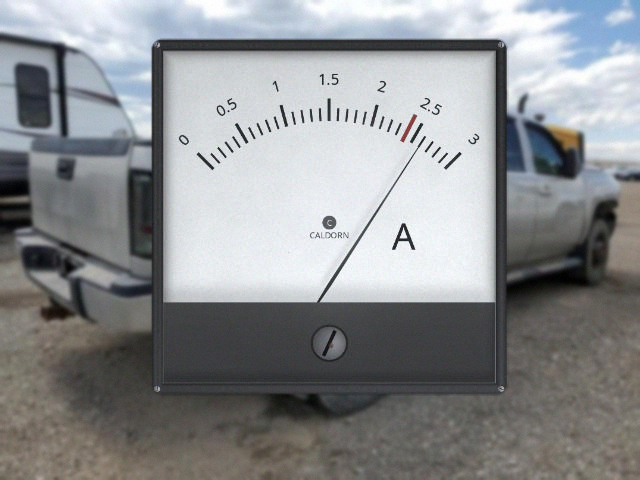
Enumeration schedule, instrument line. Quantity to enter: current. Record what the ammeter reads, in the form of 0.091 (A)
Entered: 2.6 (A)
